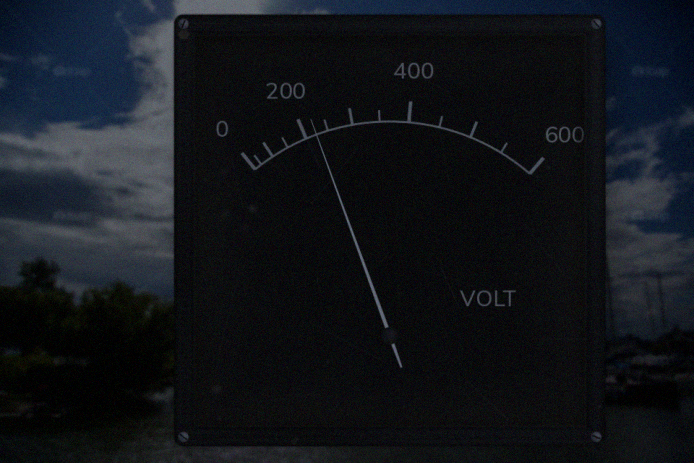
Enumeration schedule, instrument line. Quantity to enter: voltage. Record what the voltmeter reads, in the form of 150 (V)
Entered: 225 (V)
